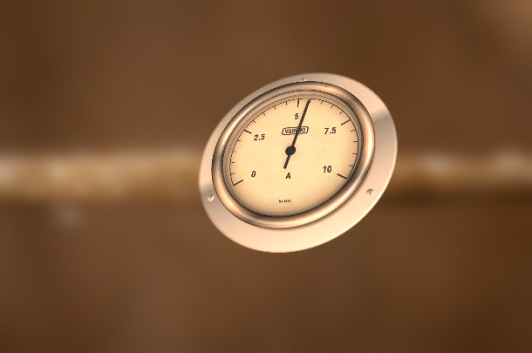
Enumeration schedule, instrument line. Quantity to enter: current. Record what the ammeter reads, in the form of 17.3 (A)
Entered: 5.5 (A)
